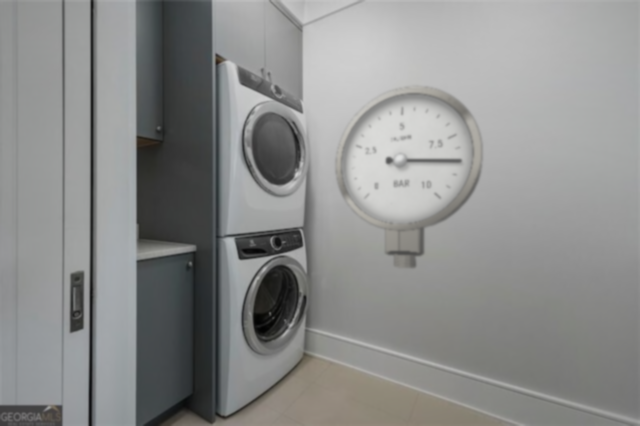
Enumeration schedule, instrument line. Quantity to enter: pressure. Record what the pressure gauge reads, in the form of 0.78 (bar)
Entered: 8.5 (bar)
